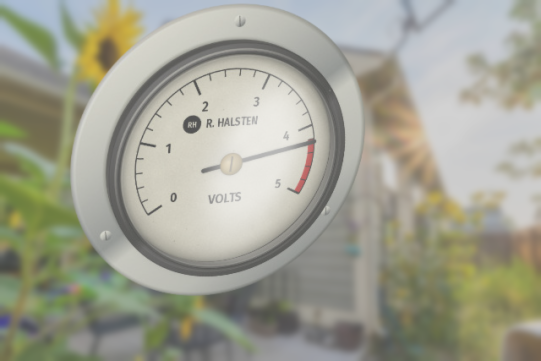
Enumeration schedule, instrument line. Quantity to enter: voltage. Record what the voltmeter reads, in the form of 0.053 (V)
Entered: 4.2 (V)
